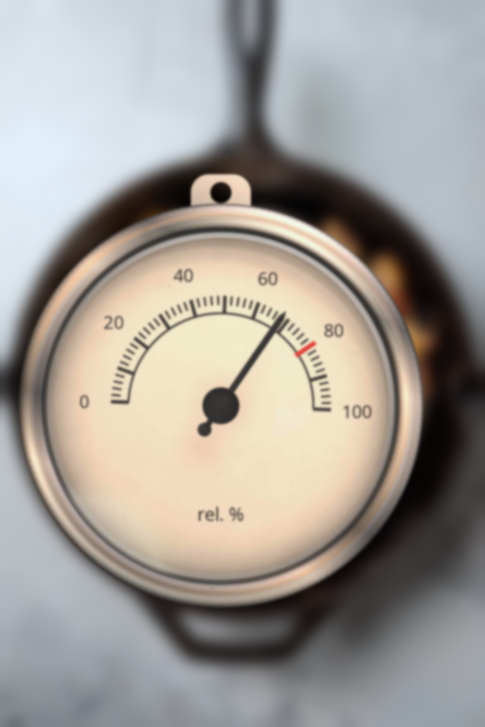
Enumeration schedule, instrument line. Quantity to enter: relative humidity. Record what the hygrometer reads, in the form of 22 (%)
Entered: 68 (%)
